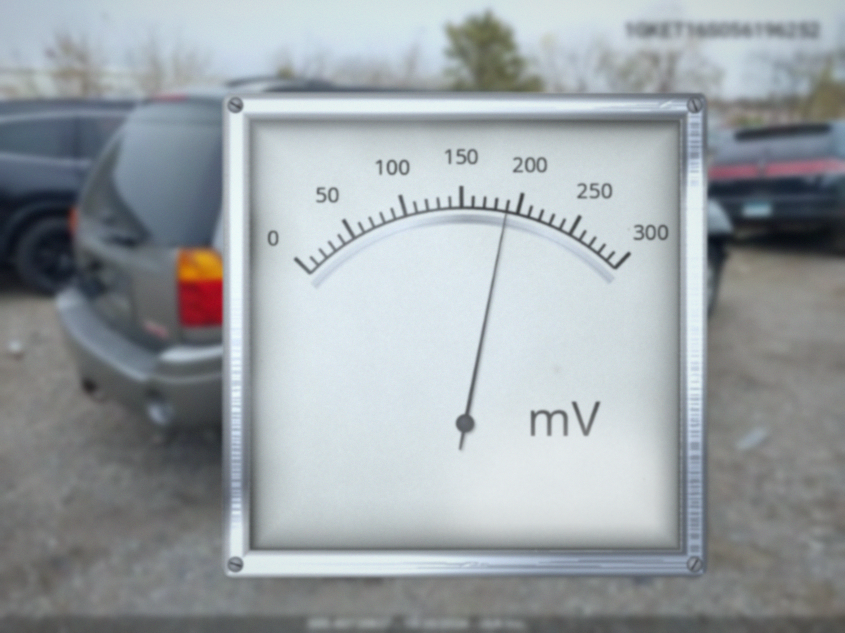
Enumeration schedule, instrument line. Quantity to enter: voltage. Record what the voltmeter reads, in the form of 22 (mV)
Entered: 190 (mV)
